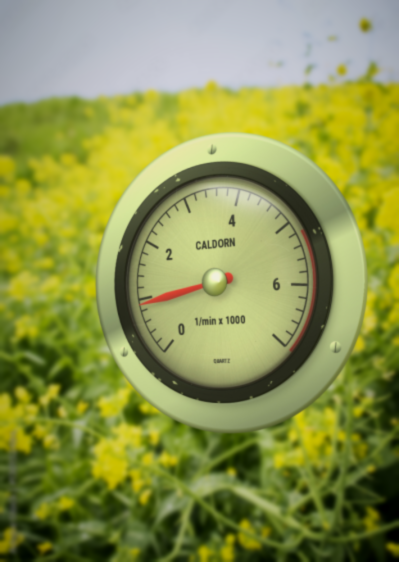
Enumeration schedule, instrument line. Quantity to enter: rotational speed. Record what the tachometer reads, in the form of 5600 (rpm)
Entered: 900 (rpm)
